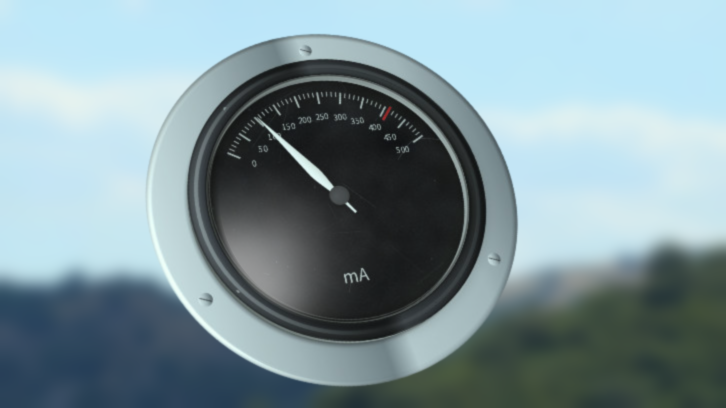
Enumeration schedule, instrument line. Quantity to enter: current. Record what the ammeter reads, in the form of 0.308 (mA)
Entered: 100 (mA)
